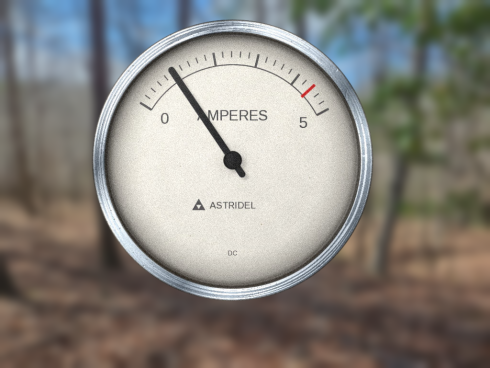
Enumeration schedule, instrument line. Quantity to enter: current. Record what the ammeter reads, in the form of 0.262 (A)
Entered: 1 (A)
